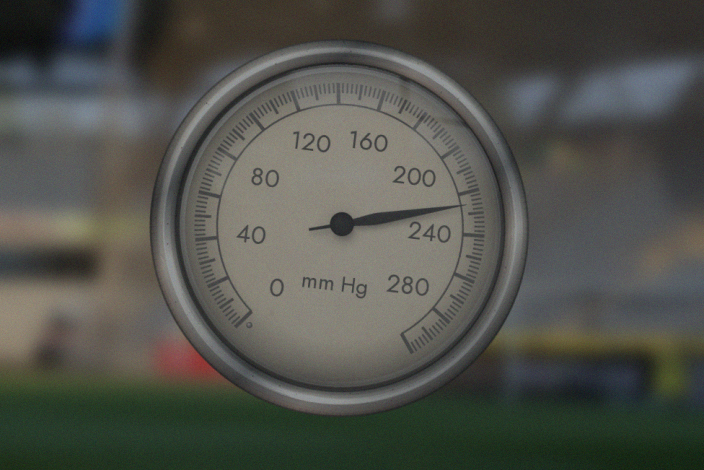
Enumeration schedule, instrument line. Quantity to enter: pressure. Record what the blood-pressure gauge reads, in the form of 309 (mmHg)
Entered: 226 (mmHg)
